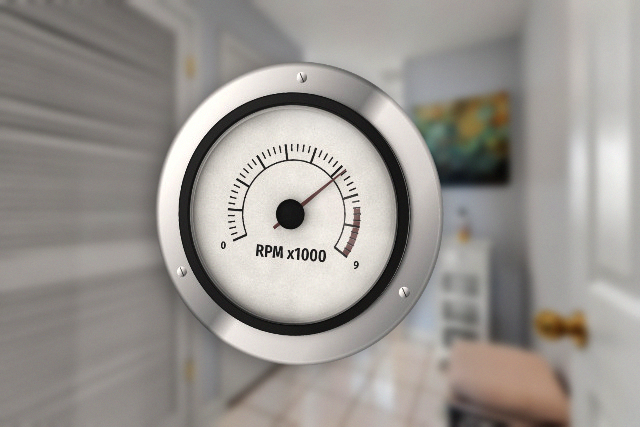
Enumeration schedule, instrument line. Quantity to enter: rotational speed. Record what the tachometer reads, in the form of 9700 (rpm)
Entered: 6200 (rpm)
